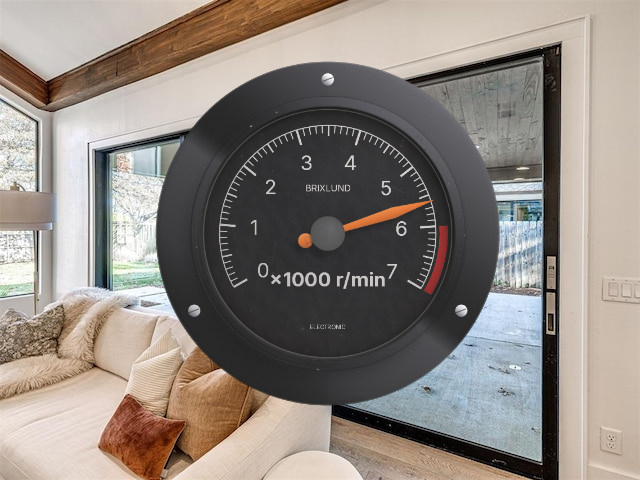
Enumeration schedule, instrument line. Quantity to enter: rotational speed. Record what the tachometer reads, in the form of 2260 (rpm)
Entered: 5600 (rpm)
